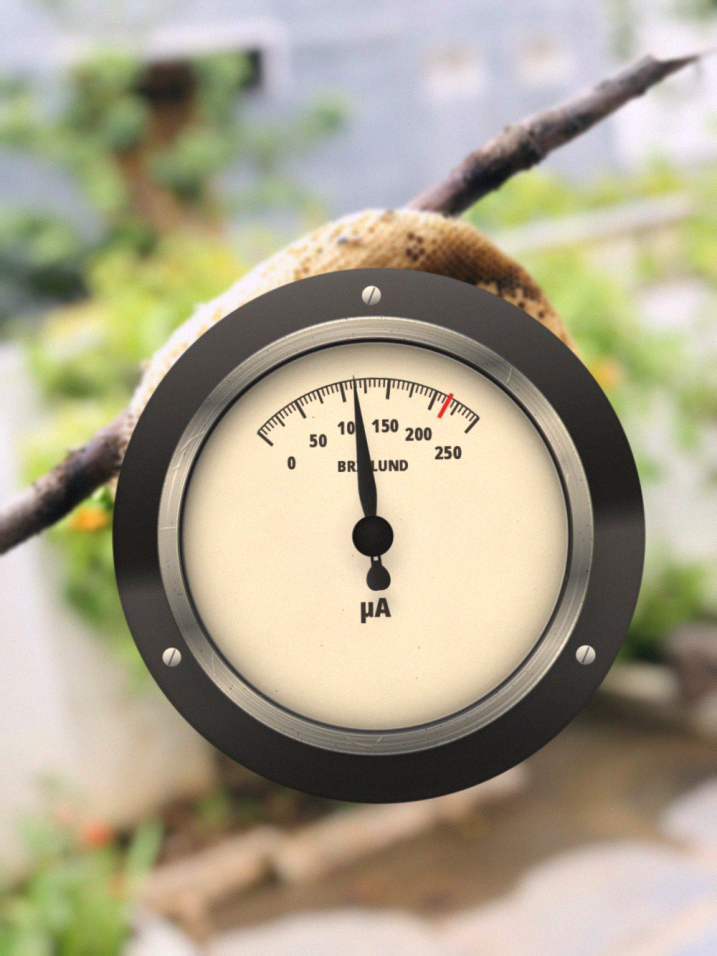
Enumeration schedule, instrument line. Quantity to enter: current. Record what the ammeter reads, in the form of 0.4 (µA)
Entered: 115 (µA)
